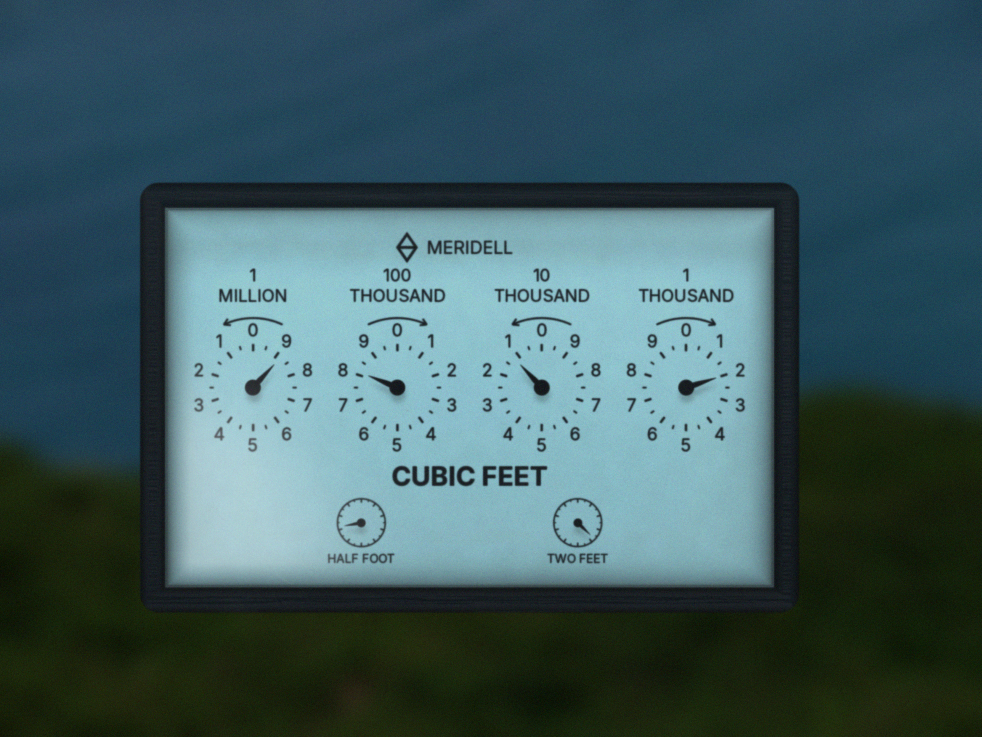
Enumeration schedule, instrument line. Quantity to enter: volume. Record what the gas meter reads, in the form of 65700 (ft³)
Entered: 881200 (ft³)
